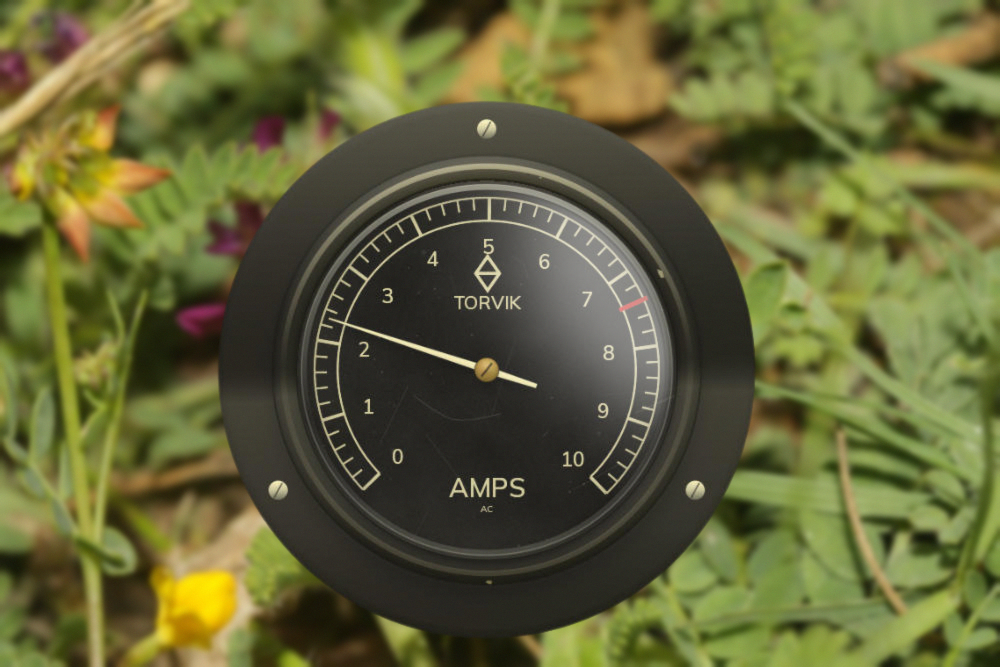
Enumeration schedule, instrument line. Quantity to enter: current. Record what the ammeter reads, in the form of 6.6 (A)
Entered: 2.3 (A)
